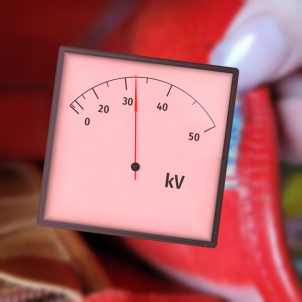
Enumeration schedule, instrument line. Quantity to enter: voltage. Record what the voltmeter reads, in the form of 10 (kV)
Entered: 32.5 (kV)
